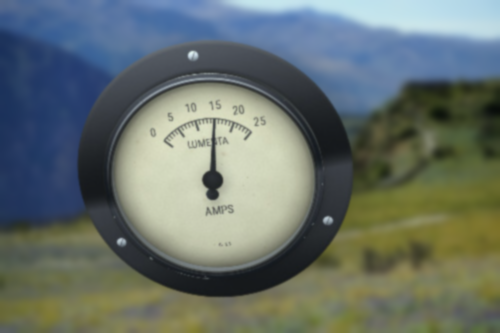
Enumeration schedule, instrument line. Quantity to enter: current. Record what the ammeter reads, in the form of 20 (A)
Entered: 15 (A)
